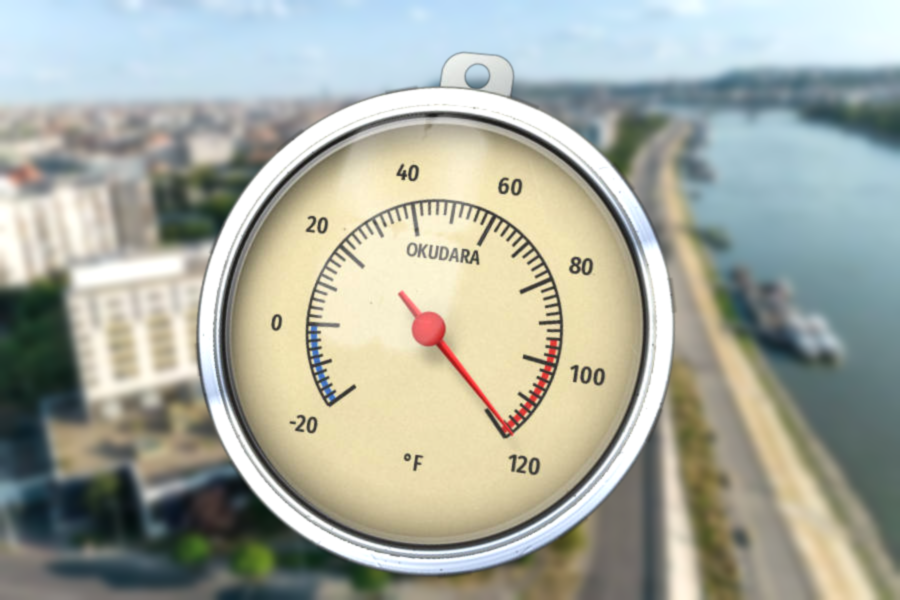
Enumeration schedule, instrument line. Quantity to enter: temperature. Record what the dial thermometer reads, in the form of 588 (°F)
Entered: 118 (°F)
